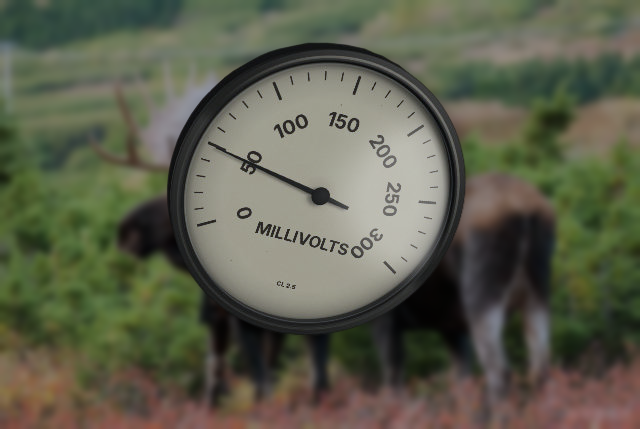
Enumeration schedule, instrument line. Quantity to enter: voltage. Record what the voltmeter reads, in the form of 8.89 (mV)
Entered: 50 (mV)
